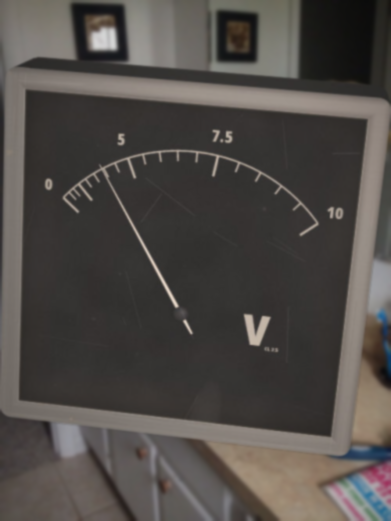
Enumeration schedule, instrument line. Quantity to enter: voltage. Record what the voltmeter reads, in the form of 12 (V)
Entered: 4 (V)
